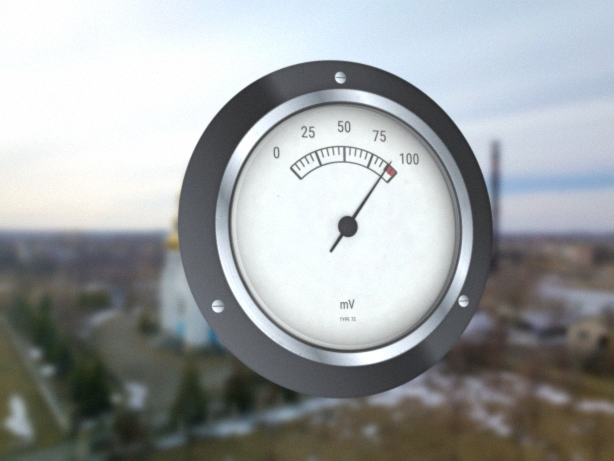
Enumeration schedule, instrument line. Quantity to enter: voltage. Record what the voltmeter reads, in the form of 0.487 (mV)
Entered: 90 (mV)
